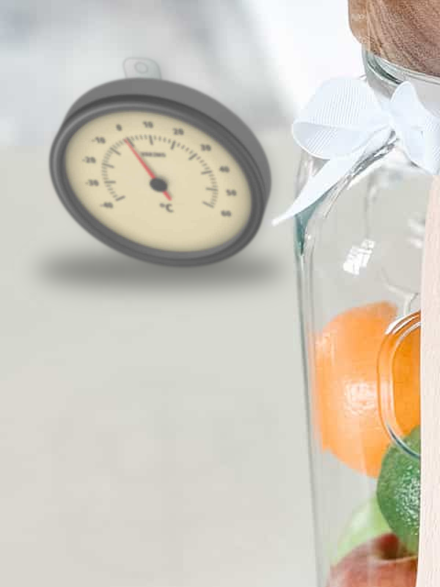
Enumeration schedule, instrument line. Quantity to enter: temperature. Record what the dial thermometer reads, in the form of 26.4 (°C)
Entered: 0 (°C)
